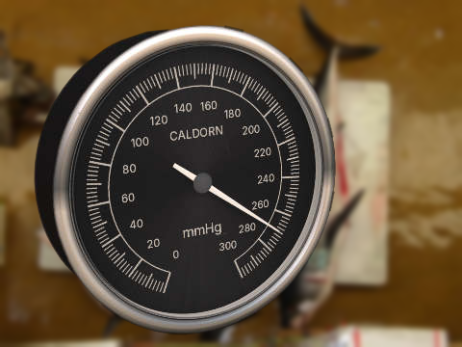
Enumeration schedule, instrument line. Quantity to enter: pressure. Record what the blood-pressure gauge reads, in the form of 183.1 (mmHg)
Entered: 270 (mmHg)
